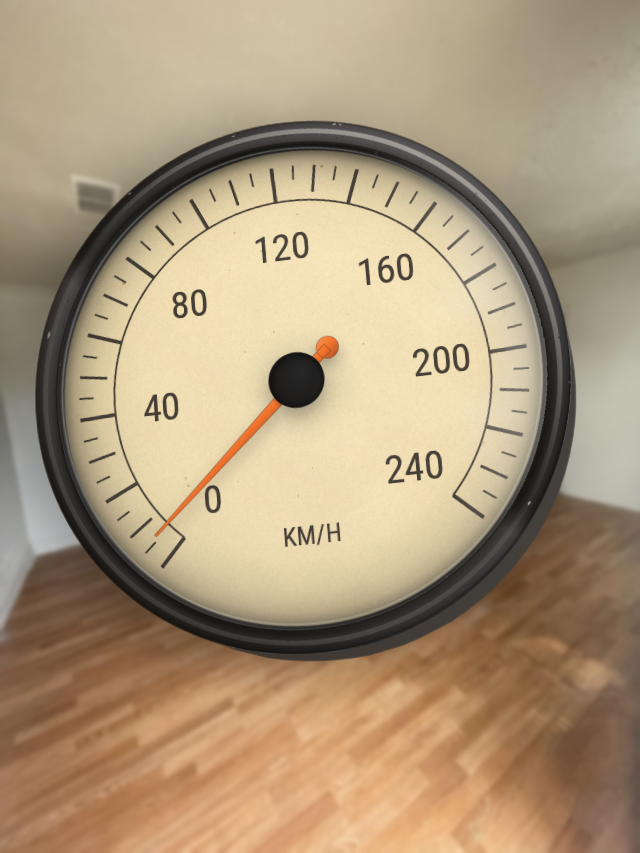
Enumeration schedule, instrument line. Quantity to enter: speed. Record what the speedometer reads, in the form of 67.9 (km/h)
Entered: 5 (km/h)
